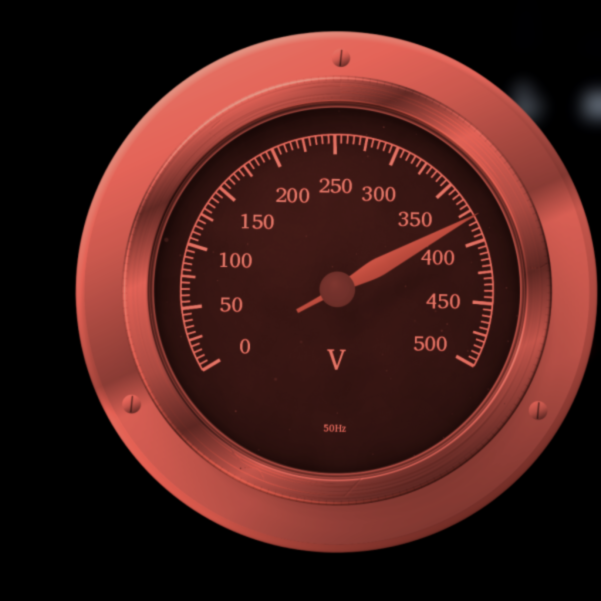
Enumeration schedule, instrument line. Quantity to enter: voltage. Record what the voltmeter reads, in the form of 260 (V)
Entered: 380 (V)
